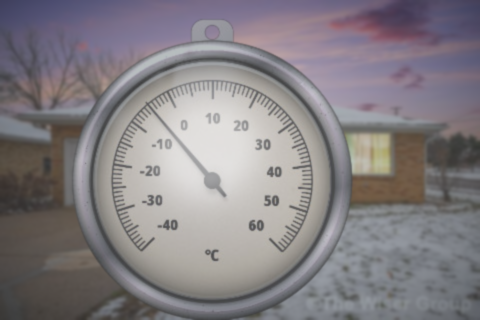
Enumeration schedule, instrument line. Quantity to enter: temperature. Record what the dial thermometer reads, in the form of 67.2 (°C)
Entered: -5 (°C)
